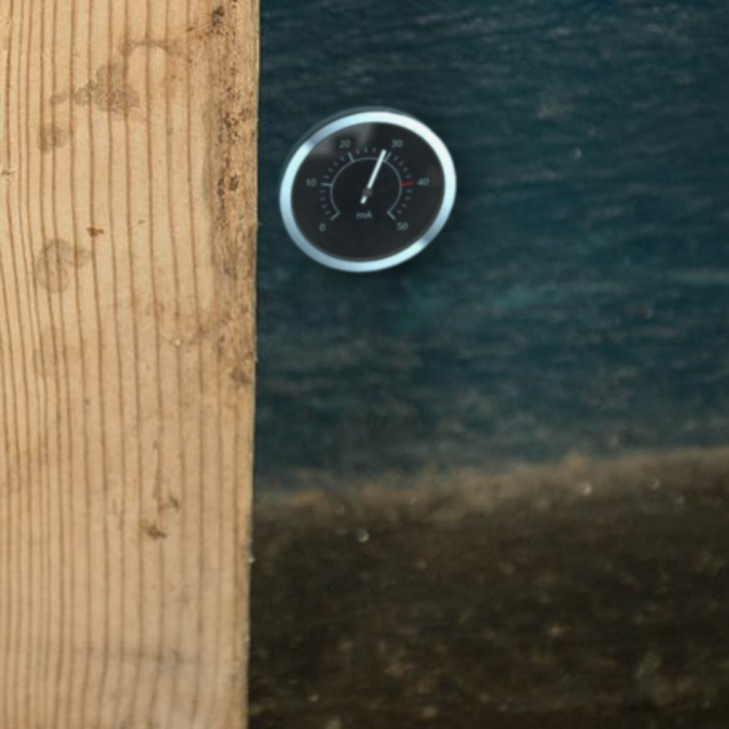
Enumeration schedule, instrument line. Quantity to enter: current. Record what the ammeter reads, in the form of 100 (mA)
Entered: 28 (mA)
